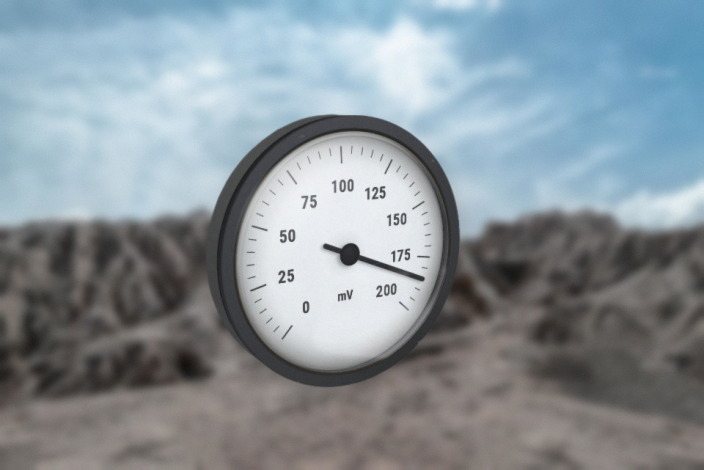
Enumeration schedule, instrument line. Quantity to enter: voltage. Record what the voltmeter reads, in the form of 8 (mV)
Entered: 185 (mV)
